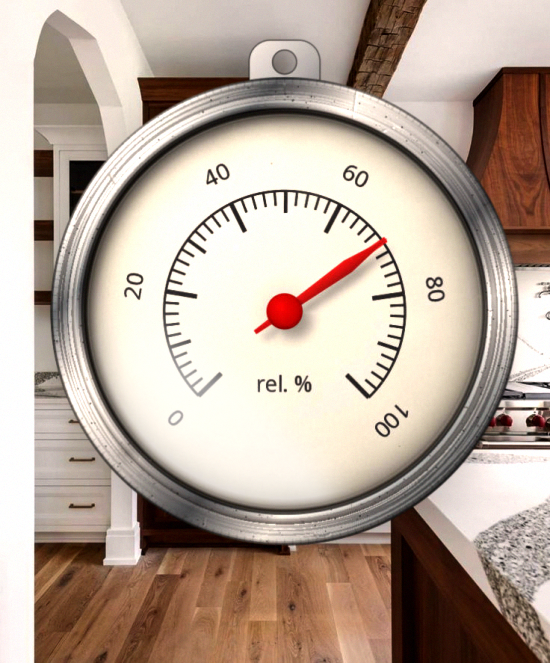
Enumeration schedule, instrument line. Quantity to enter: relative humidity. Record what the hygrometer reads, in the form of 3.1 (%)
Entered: 70 (%)
